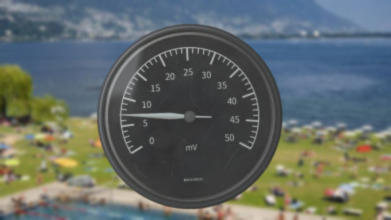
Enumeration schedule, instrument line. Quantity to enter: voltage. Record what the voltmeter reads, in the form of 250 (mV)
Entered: 7 (mV)
